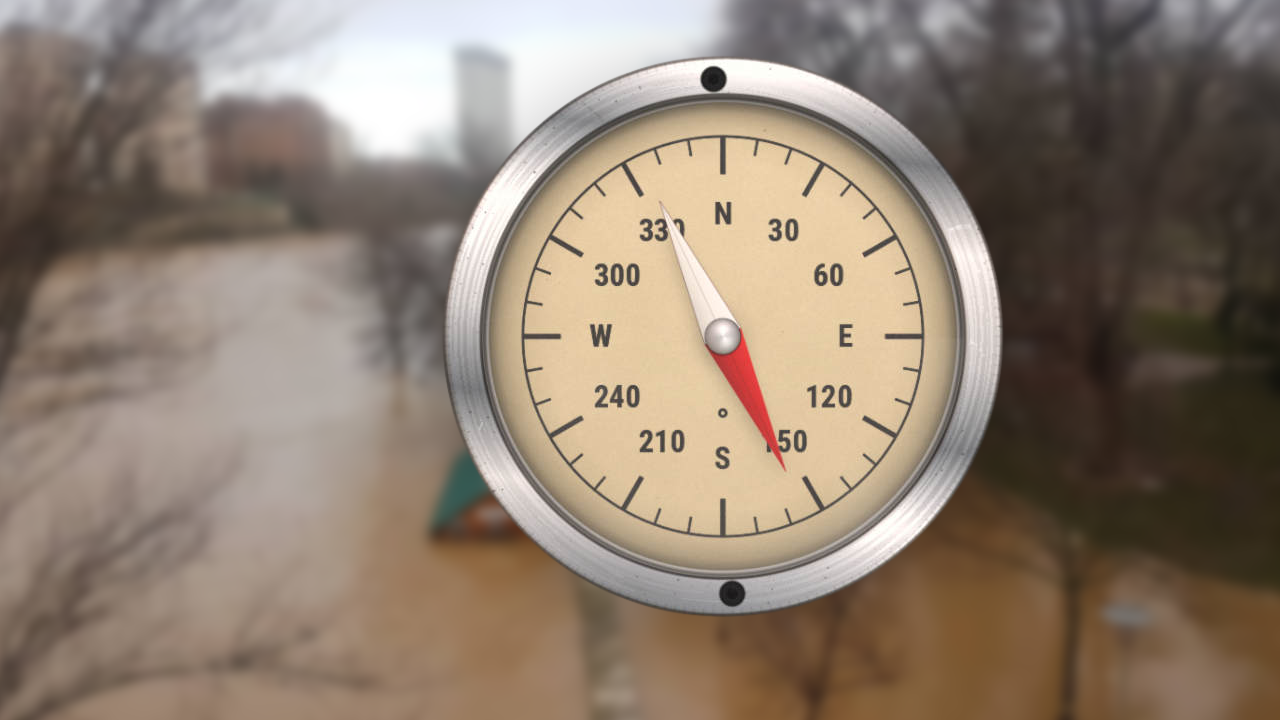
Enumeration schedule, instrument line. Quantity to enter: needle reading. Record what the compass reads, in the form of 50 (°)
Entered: 155 (°)
